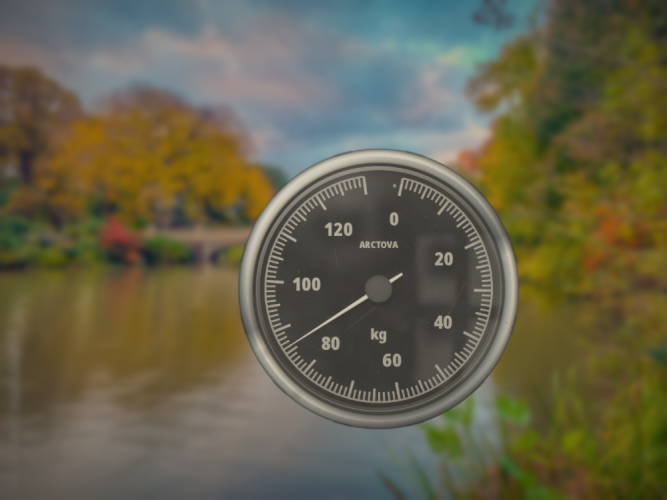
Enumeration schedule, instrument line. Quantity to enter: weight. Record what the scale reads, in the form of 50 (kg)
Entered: 86 (kg)
